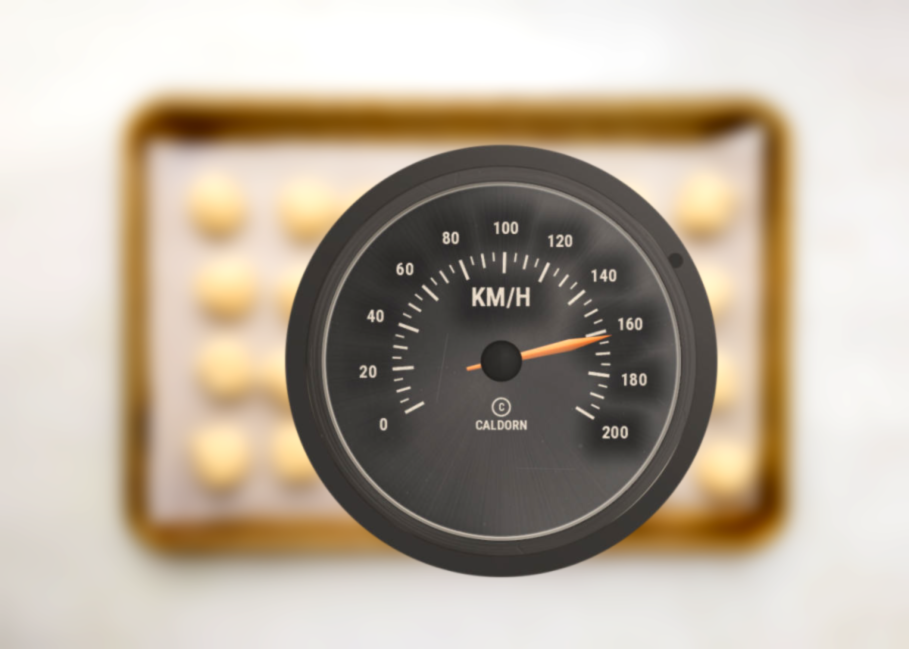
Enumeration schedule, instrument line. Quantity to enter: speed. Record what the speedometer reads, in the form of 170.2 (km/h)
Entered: 162.5 (km/h)
